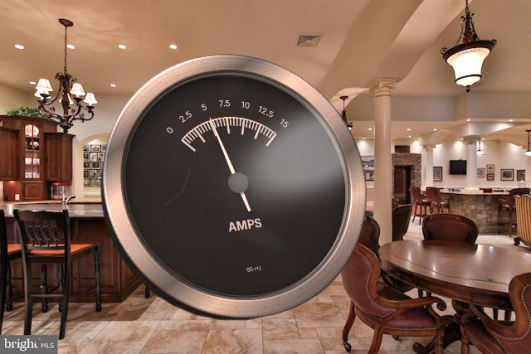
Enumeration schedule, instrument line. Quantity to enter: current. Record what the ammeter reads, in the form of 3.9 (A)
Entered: 5 (A)
